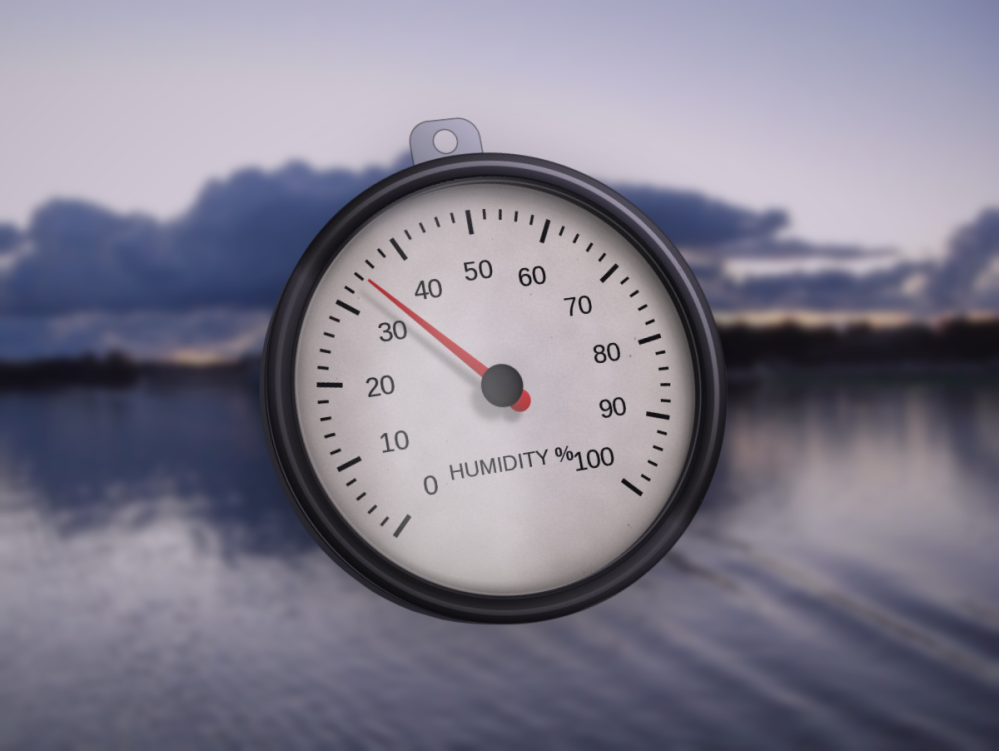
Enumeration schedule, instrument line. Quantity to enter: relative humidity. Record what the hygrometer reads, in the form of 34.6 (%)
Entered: 34 (%)
